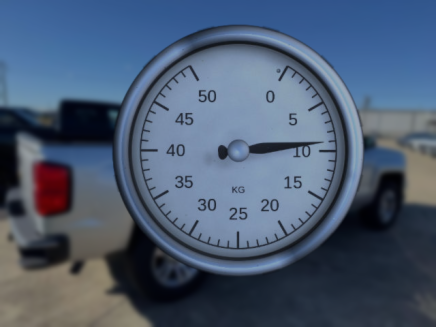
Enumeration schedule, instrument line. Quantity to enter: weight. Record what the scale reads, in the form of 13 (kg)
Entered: 9 (kg)
